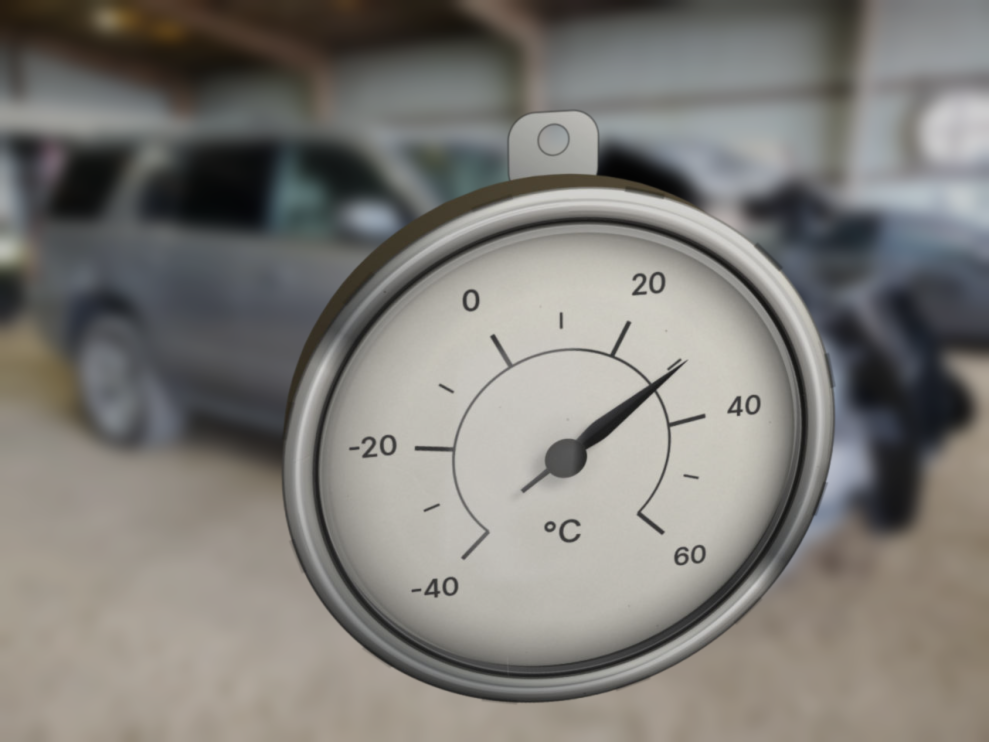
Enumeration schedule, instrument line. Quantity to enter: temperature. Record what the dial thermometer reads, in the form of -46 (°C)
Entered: 30 (°C)
